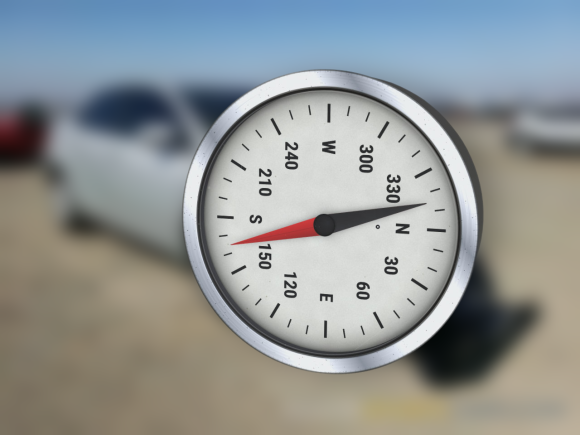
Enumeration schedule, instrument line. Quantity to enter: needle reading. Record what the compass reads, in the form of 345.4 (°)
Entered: 165 (°)
